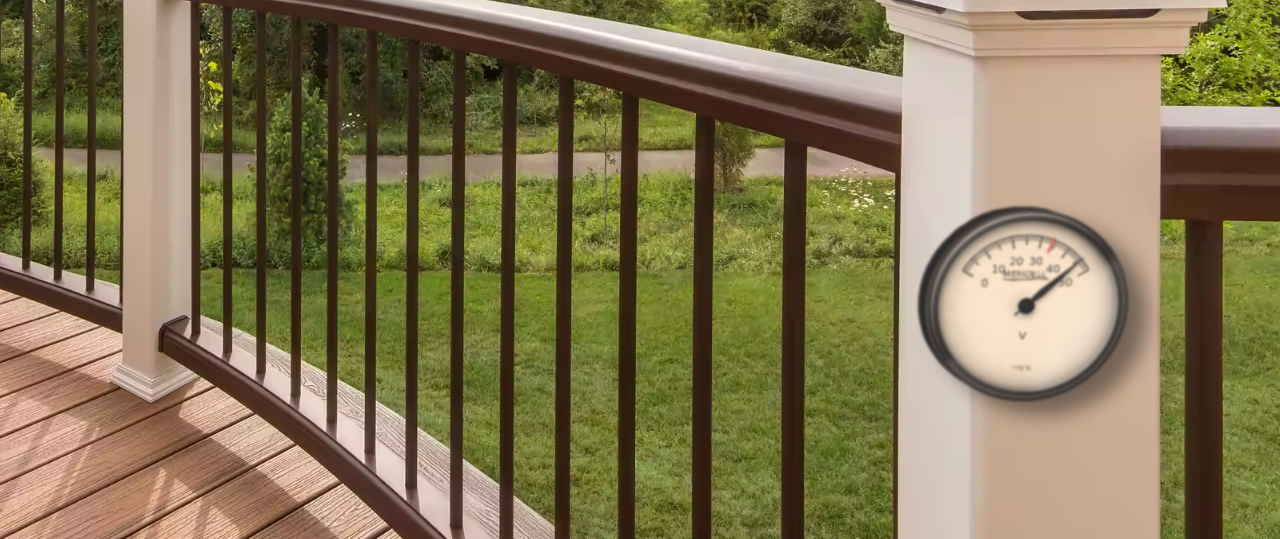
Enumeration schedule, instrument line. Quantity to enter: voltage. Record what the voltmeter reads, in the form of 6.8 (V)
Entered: 45 (V)
